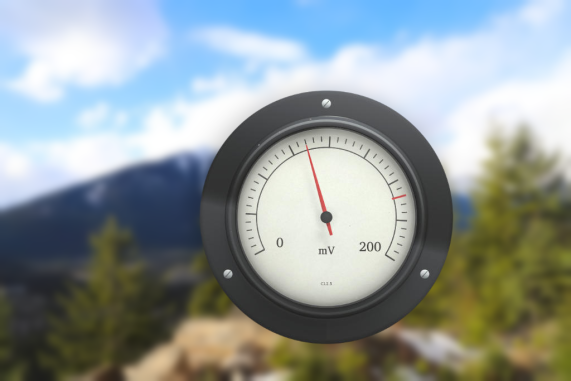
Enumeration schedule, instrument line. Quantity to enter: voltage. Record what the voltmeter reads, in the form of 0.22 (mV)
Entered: 85 (mV)
